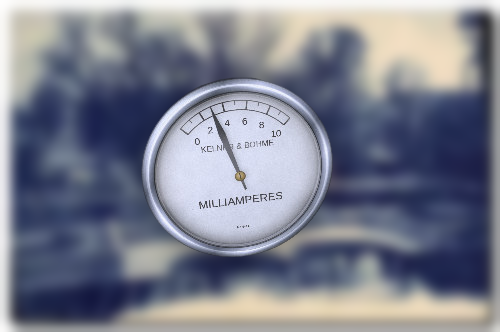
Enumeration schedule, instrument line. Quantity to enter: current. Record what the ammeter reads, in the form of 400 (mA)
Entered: 3 (mA)
